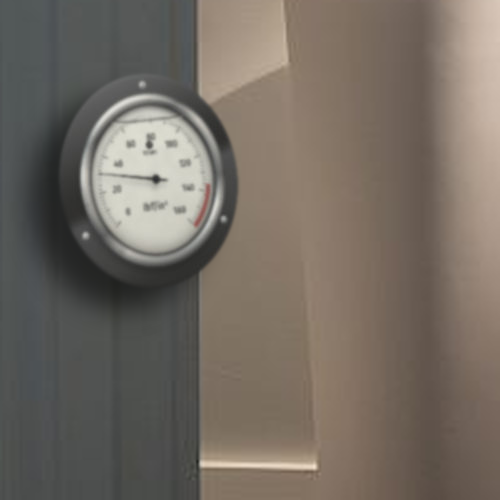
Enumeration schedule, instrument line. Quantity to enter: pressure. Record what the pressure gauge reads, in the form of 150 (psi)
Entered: 30 (psi)
